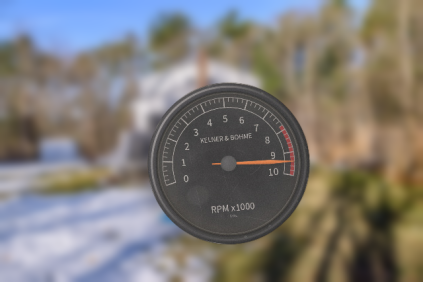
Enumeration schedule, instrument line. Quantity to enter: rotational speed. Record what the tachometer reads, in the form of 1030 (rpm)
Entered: 9400 (rpm)
